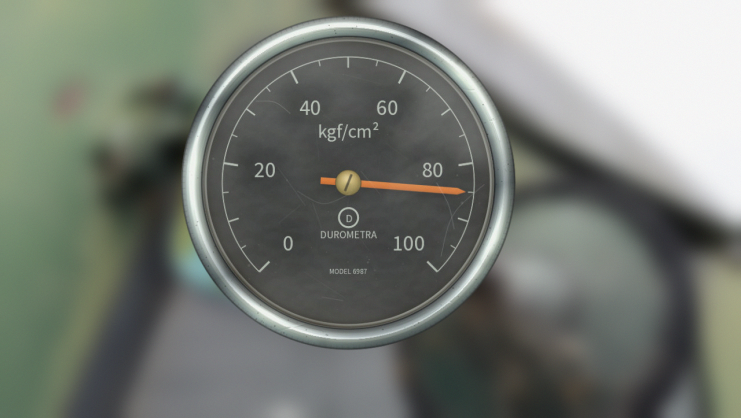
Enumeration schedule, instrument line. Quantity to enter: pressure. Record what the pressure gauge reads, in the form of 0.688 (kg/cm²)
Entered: 85 (kg/cm²)
